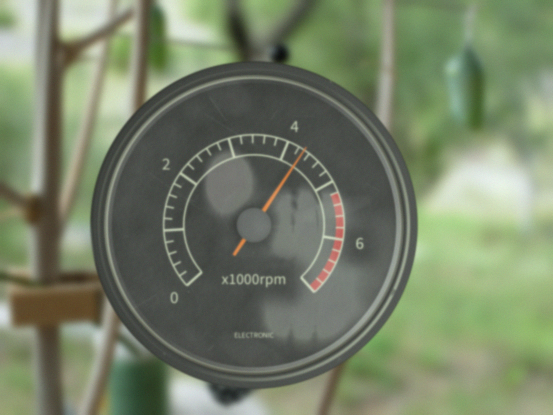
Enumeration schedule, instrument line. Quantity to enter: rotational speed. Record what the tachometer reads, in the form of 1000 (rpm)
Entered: 4300 (rpm)
